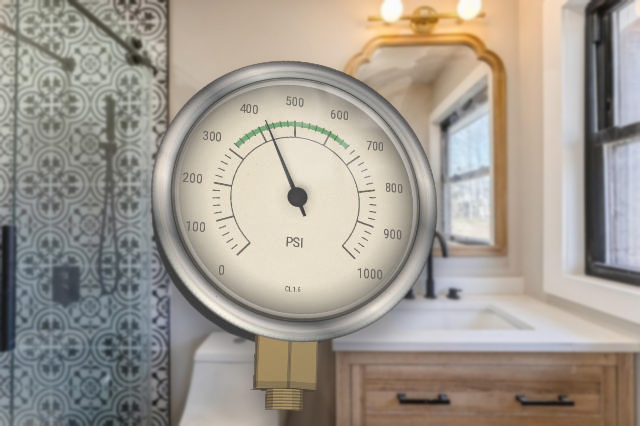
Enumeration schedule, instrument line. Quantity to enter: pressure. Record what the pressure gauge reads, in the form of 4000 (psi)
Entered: 420 (psi)
